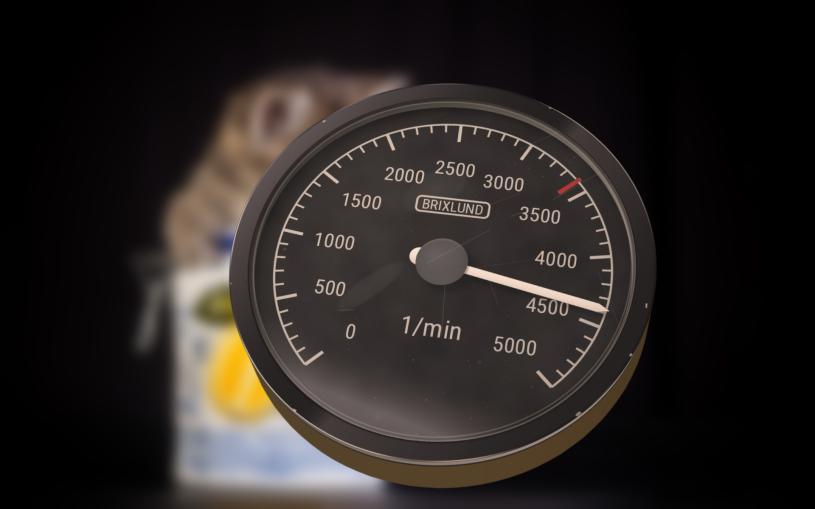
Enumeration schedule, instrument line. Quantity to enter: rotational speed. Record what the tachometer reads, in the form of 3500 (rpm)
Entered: 4400 (rpm)
